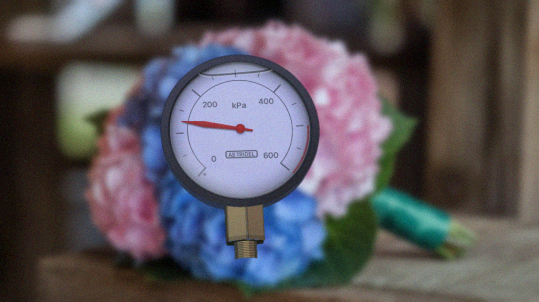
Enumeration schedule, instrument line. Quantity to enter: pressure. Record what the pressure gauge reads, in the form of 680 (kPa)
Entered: 125 (kPa)
